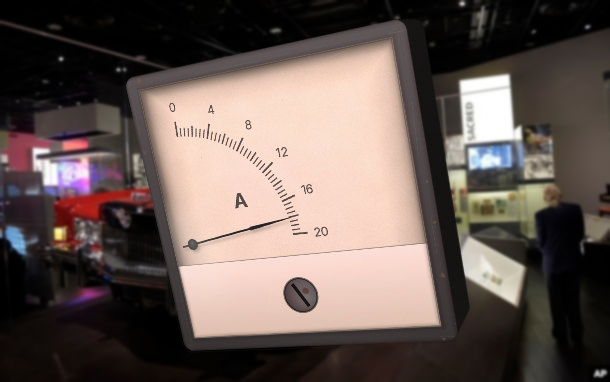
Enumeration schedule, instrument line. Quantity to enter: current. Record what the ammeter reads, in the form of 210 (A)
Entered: 18 (A)
